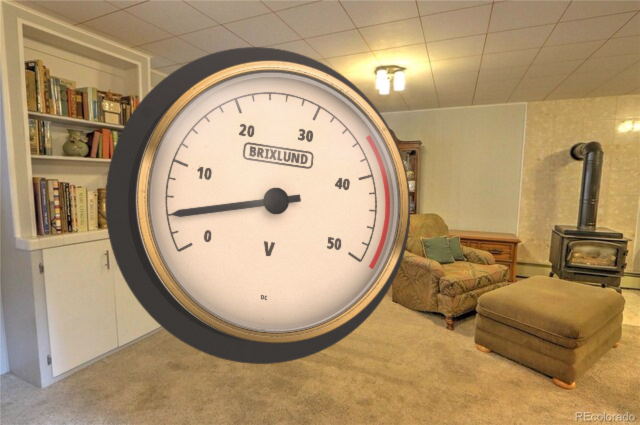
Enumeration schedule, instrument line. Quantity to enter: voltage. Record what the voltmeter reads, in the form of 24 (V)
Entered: 4 (V)
